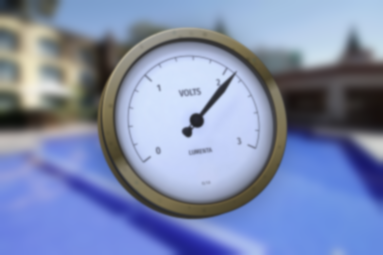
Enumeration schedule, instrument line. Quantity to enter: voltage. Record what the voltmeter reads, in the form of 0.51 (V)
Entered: 2.1 (V)
